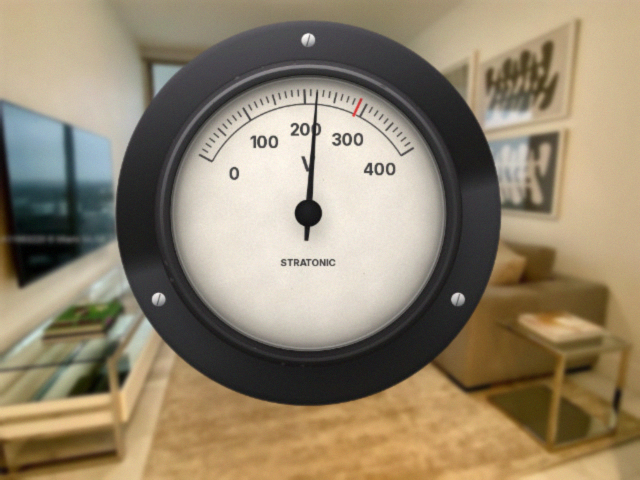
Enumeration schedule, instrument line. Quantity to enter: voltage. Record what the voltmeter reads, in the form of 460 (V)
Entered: 220 (V)
